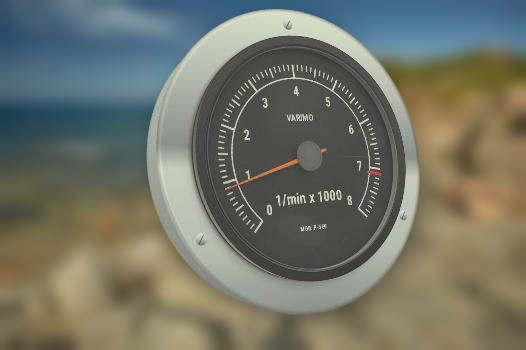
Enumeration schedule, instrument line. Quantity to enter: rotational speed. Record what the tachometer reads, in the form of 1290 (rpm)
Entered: 900 (rpm)
